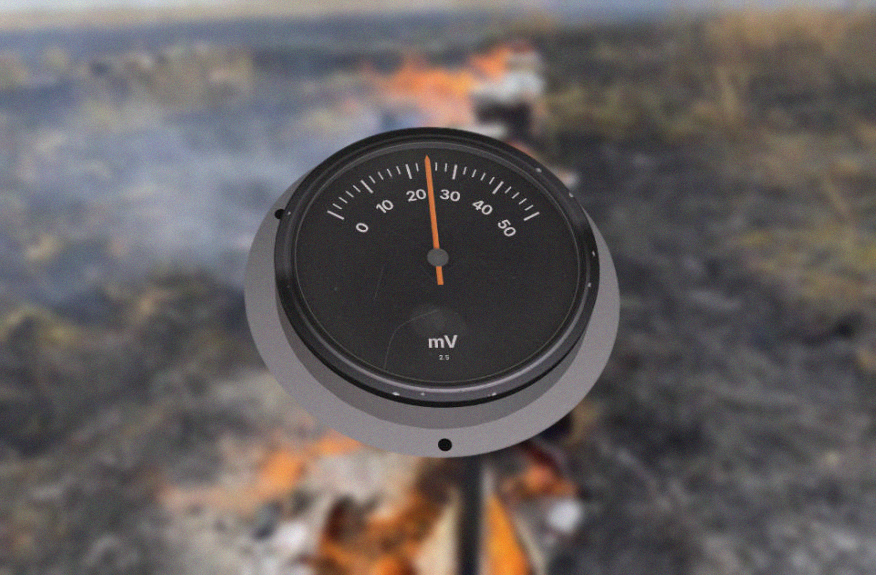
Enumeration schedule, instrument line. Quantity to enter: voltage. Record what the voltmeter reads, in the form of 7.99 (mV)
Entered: 24 (mV)
